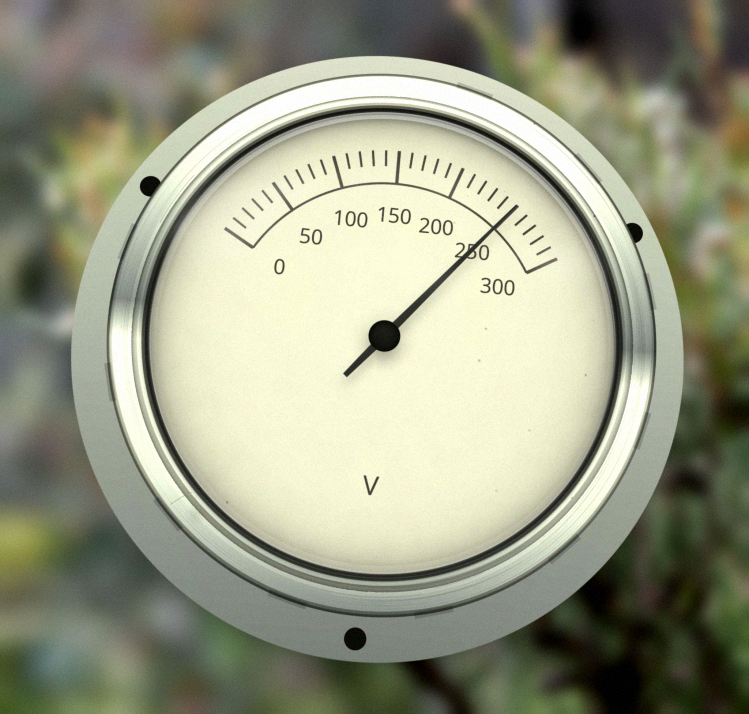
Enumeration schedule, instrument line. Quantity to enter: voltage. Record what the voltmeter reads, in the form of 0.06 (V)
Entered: 250 (V)
